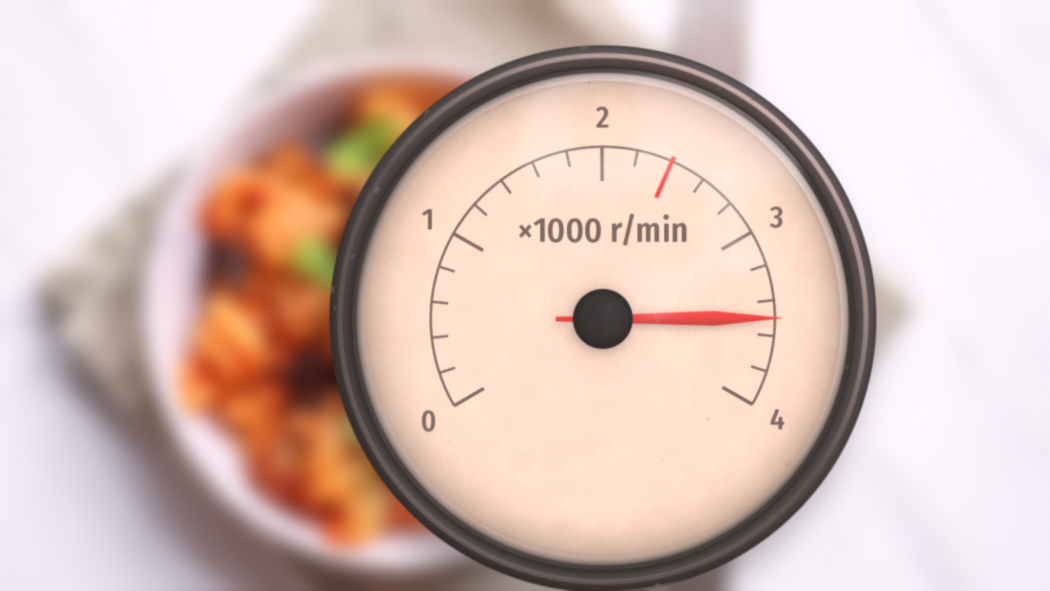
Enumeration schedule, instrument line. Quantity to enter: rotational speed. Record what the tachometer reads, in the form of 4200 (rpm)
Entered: 3500 (rpm)
